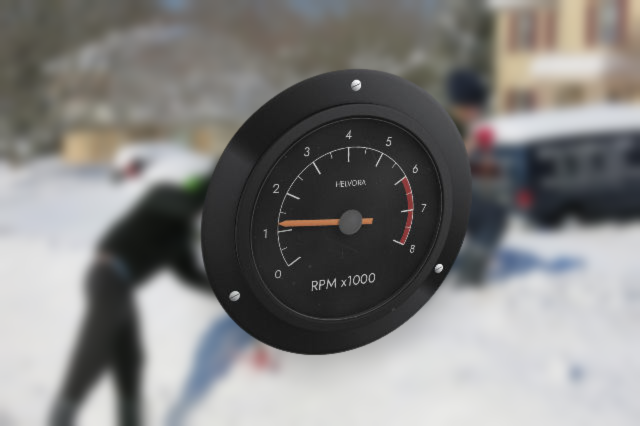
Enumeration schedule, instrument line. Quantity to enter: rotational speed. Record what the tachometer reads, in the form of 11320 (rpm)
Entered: 1250 (rpm)
